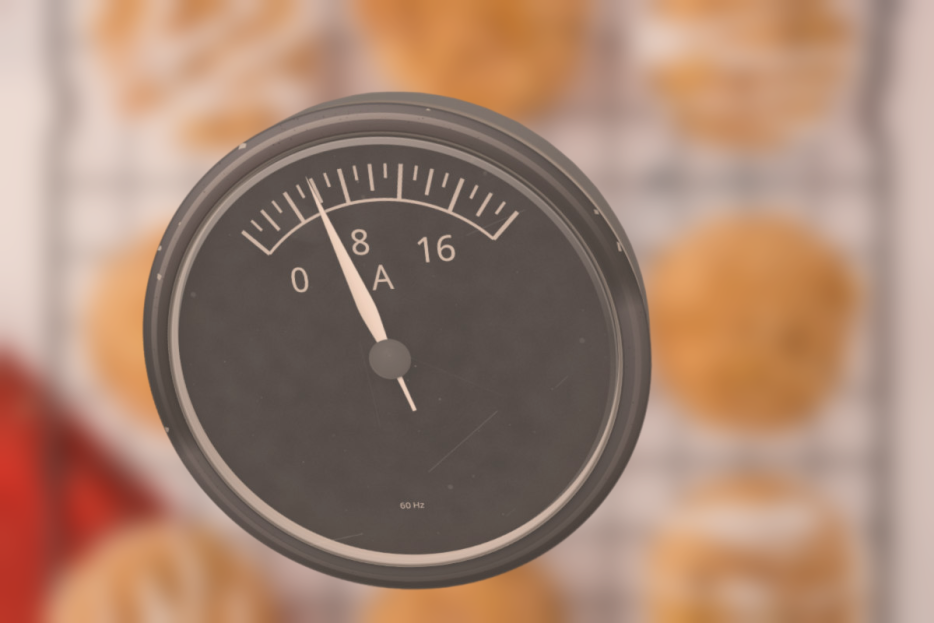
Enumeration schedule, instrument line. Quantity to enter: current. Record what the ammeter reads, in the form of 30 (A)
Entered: 6 (A)
